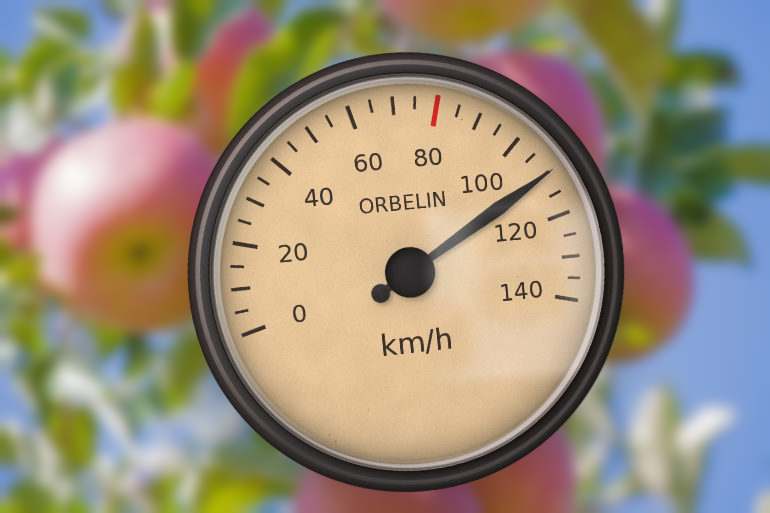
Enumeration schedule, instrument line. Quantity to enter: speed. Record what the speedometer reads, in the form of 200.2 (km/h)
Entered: 110 (km/h)
